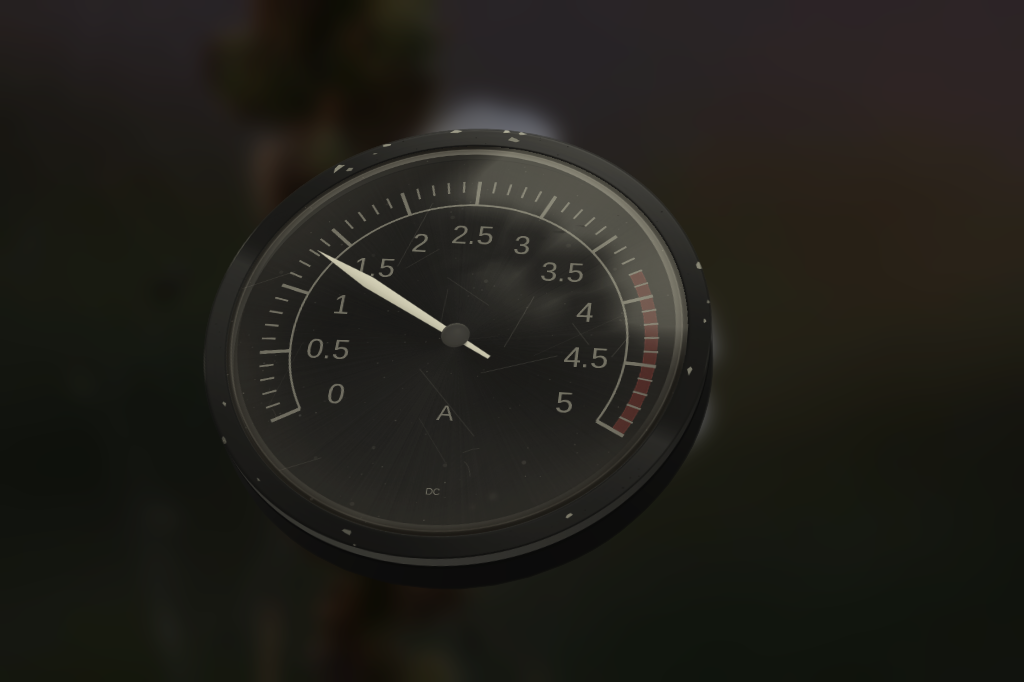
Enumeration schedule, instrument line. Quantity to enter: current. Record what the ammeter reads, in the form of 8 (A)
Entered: 1.3 (A)
